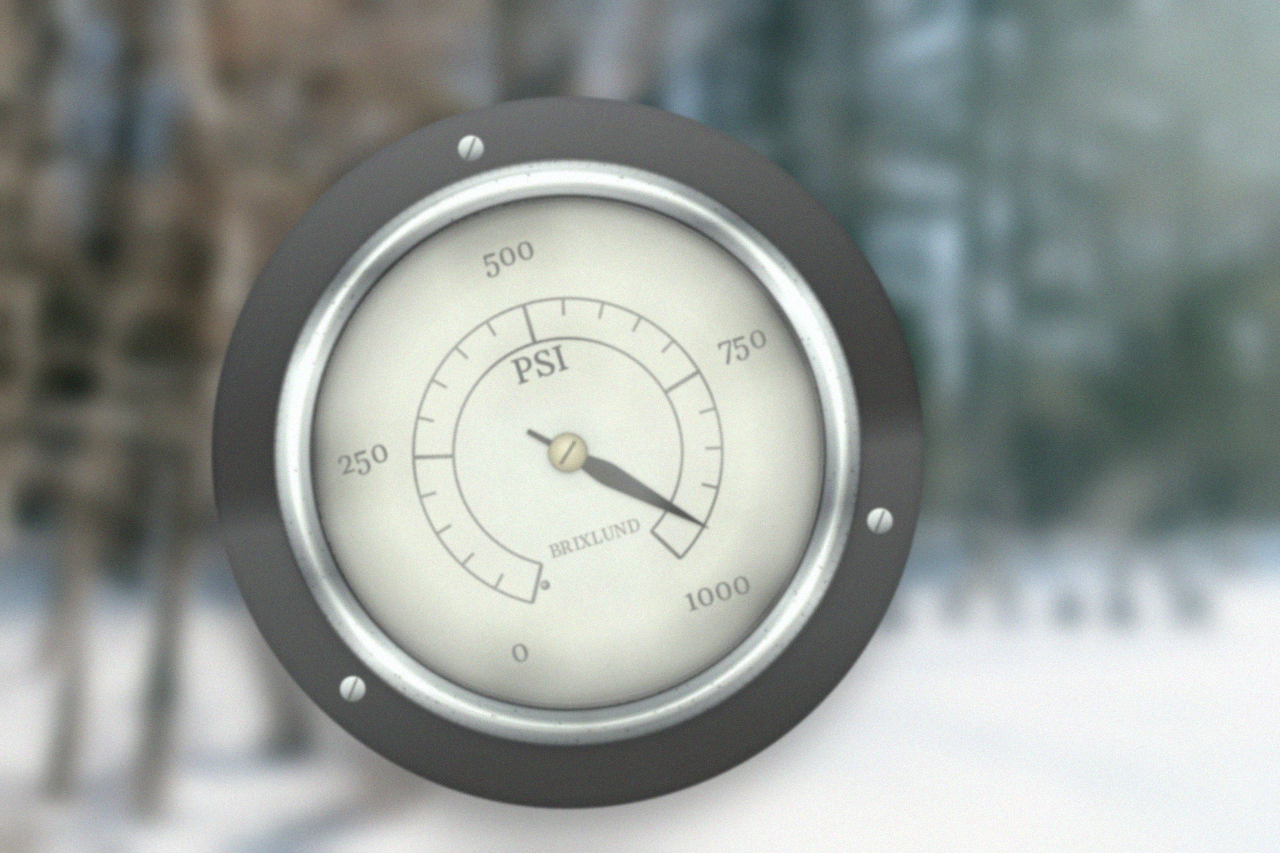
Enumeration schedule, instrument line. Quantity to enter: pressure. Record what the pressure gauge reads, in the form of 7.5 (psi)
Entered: 950 (psi)
